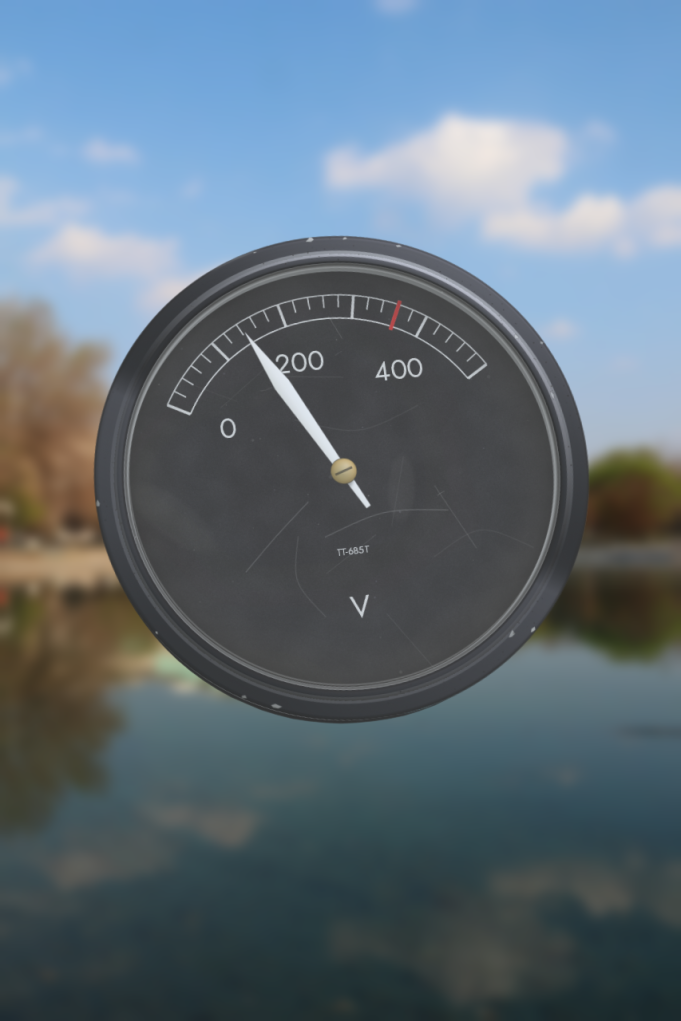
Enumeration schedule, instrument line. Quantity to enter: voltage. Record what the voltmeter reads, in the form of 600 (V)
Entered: 140 (V)
